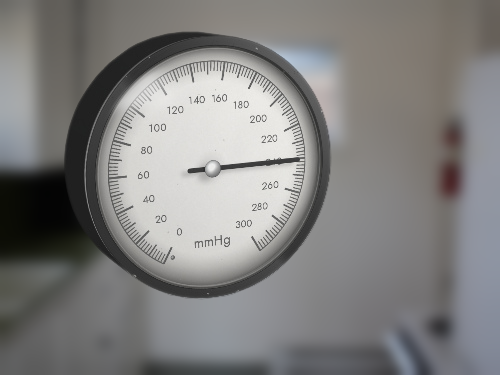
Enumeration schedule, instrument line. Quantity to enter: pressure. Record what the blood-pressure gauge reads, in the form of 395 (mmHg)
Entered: 240 (mmHg)
